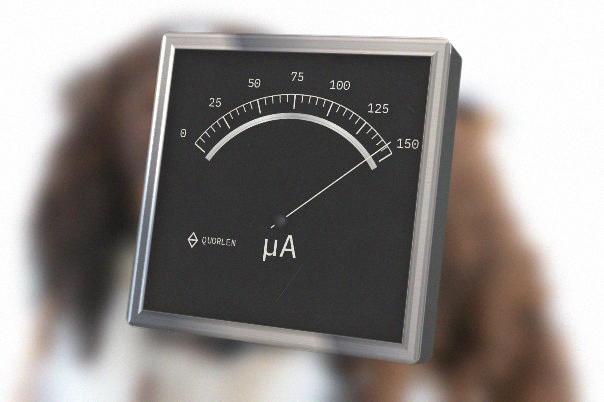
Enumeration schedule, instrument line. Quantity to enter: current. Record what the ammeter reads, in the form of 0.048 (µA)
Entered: 145 (µA)
